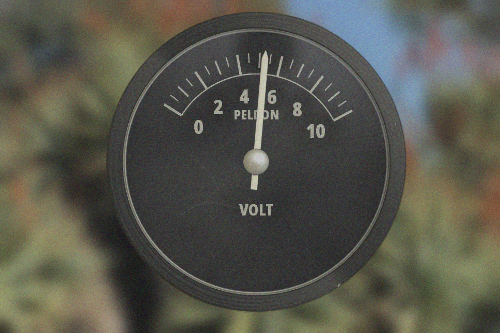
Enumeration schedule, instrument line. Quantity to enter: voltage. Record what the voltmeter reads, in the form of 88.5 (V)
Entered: 5.25 (V)
